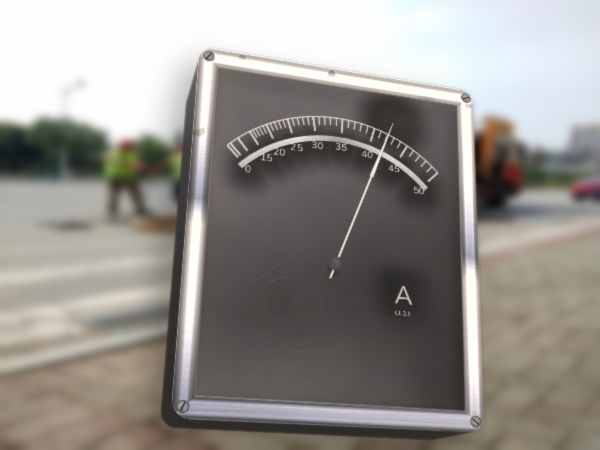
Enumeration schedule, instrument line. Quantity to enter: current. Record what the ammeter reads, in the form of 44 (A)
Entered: 42 (A)
